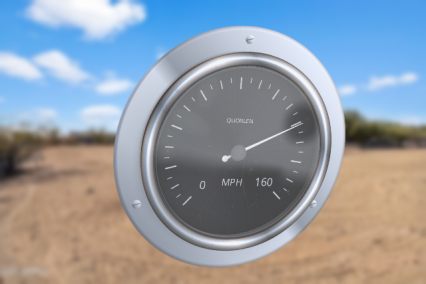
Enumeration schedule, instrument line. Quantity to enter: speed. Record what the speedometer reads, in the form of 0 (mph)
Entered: 120 (mph)
